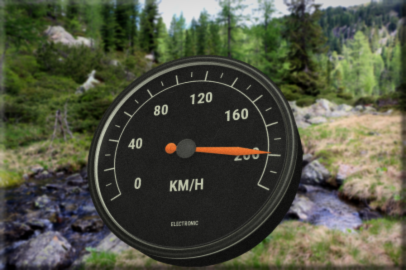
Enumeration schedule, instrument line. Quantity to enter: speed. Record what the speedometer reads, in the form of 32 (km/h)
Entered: 200 (km/h)
